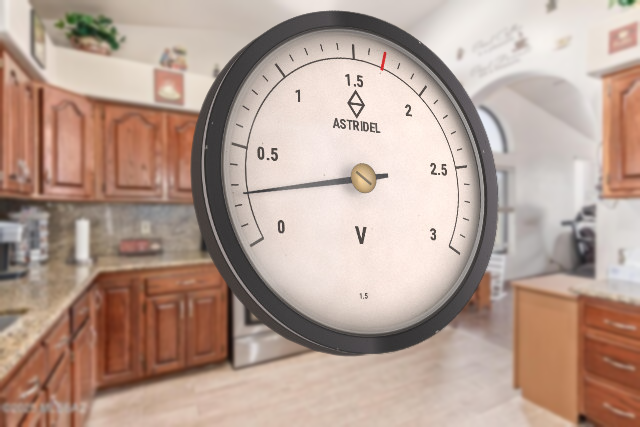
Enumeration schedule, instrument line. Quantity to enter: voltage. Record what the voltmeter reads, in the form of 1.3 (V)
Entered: 0.25 (V)
